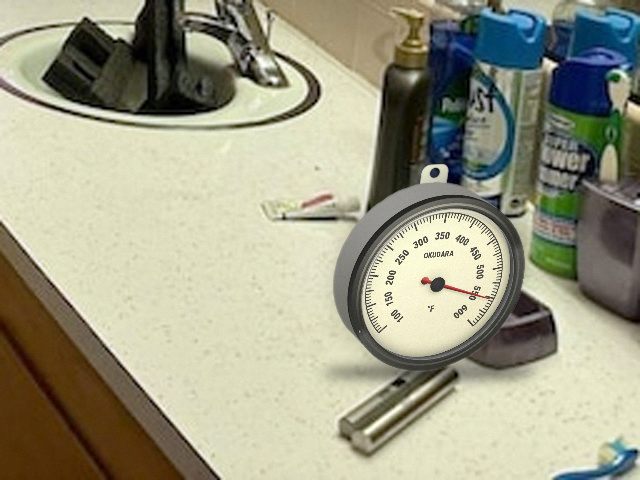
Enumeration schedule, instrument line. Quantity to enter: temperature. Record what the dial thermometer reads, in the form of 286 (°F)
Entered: 550 (°F)
